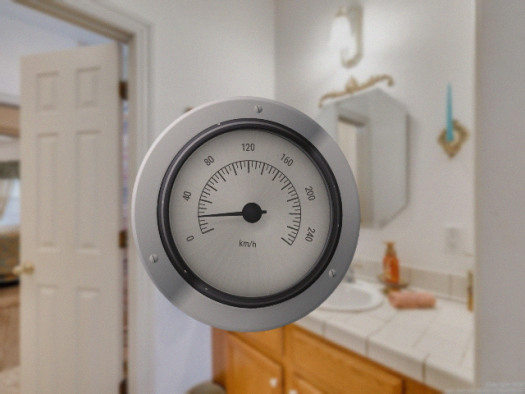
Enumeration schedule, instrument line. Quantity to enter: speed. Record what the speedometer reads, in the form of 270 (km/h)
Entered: 20 (km/h)
